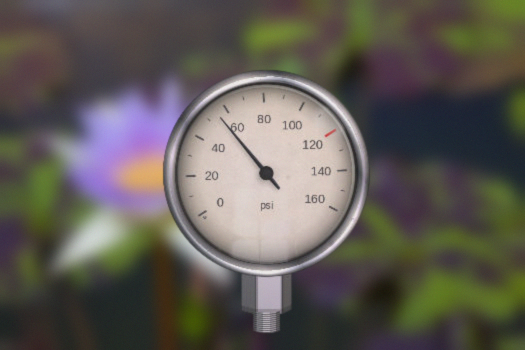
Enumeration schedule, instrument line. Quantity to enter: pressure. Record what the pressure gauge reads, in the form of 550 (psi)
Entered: 55 (psi)
